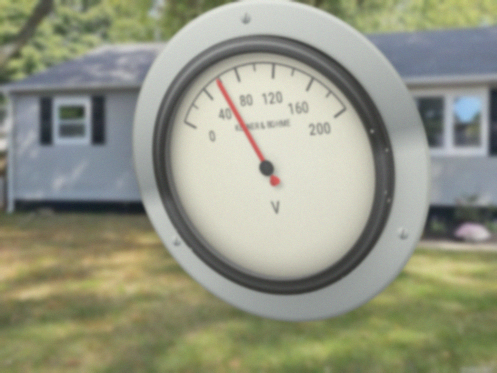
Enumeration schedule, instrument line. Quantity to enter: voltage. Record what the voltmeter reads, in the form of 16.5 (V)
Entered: 60 (V)
